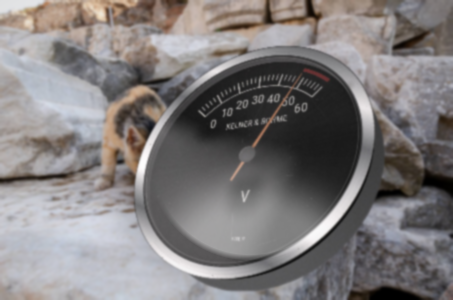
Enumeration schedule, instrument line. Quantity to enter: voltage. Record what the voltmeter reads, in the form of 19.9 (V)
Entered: 50 (V)
